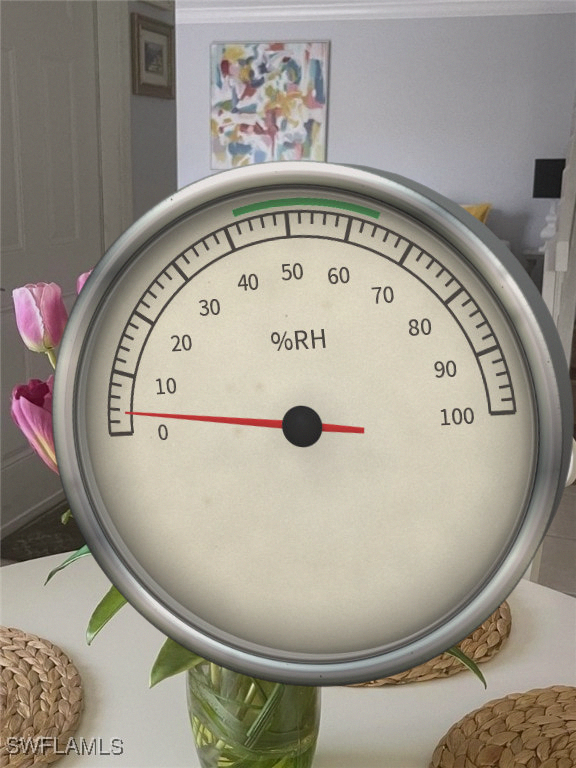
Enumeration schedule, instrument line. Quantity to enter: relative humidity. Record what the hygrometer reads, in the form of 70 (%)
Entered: 4 (%)
